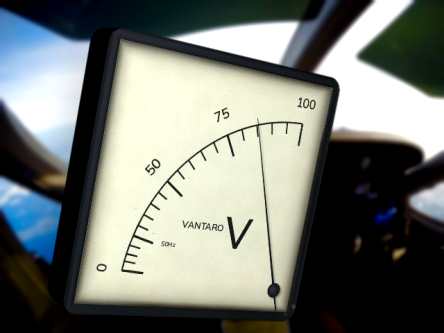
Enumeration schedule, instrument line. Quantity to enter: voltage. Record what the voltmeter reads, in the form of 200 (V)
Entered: 85 (V)
